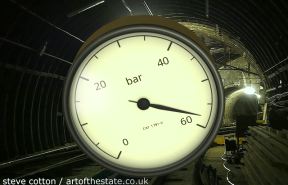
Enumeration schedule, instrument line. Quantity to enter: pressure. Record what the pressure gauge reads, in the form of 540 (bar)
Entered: 57.5 (bar)
